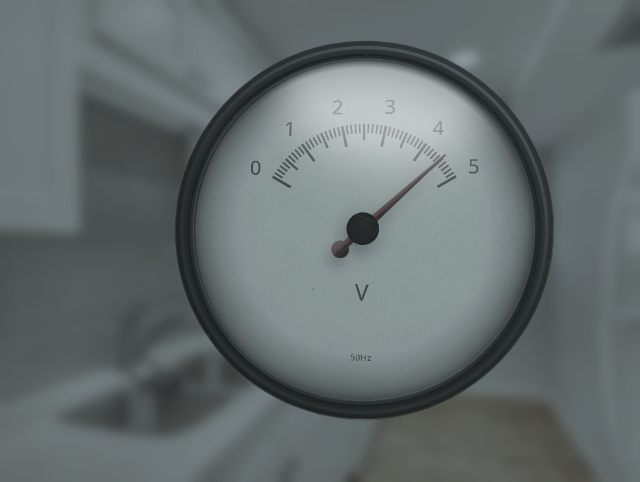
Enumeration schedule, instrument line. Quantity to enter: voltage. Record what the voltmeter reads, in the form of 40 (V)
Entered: 4.5 (V)
